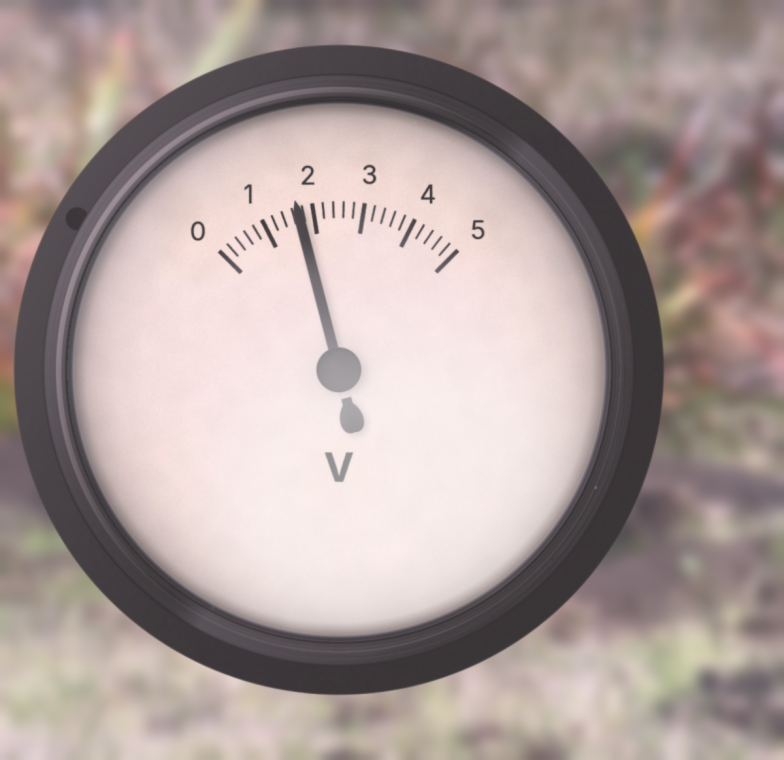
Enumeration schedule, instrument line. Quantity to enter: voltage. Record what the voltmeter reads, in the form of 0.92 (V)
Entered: 1.7 (V)
